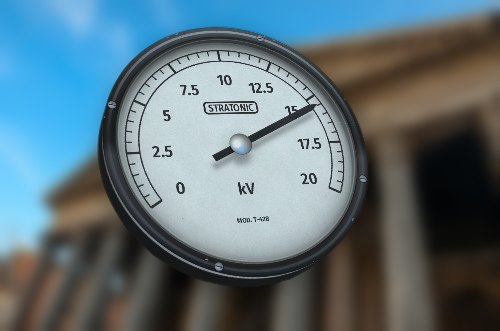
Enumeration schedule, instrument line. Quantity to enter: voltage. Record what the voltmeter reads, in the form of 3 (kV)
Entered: 15.5 (kV)
